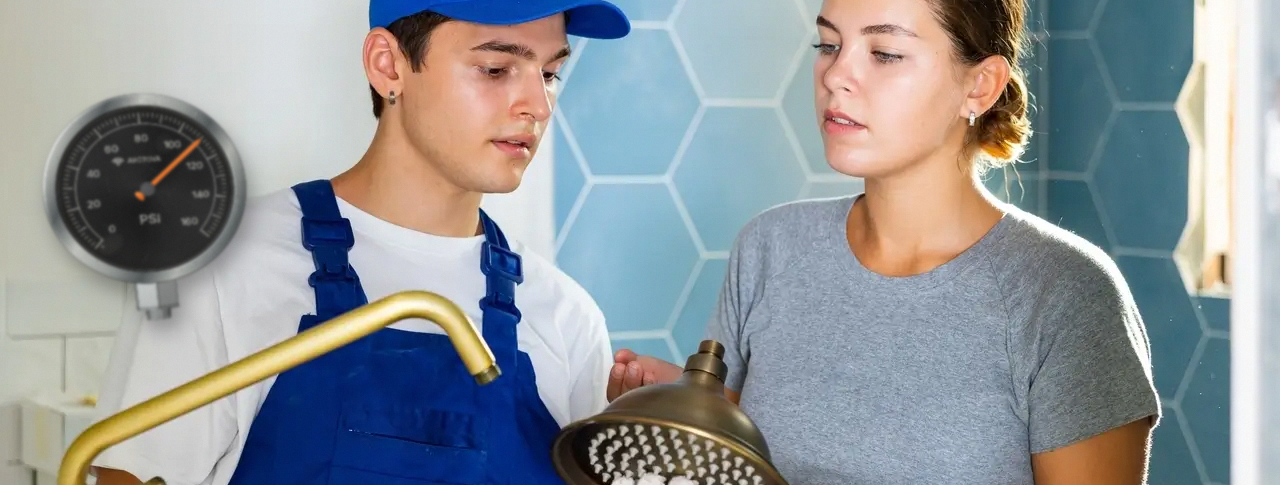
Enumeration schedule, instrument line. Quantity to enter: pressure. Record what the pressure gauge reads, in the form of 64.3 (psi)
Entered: 110 (psi)
